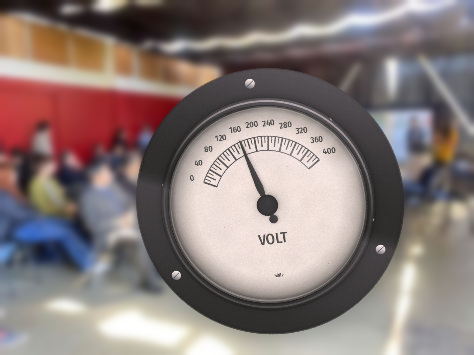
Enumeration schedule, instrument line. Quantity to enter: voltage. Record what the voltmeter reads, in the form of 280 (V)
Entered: 160 (V)
